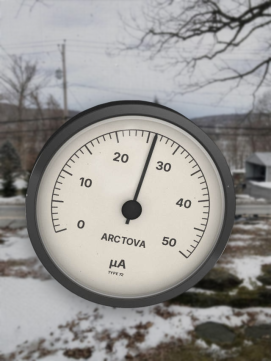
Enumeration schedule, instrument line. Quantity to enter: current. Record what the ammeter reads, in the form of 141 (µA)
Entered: 26 (µA)
